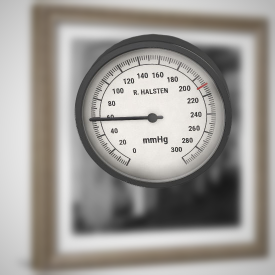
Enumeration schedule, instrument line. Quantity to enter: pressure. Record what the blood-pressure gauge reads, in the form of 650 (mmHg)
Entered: 60 (mmHg)
